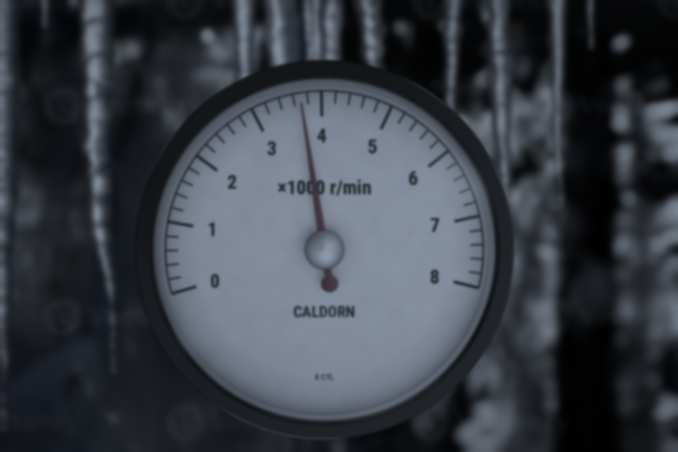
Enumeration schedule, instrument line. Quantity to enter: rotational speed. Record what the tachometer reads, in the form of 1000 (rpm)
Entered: 3700 (rpm)
